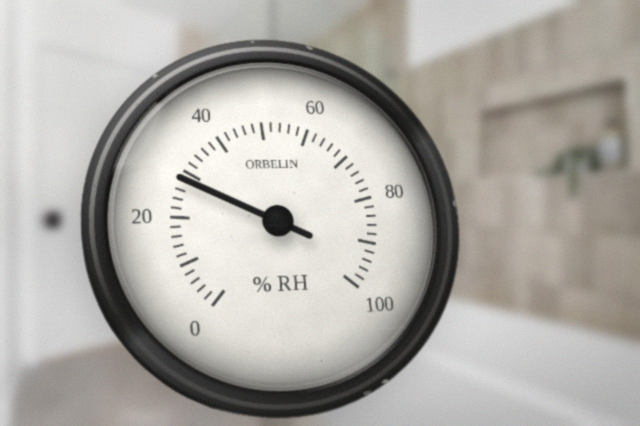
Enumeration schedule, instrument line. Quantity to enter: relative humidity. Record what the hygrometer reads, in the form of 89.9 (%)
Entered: 28 (%)
